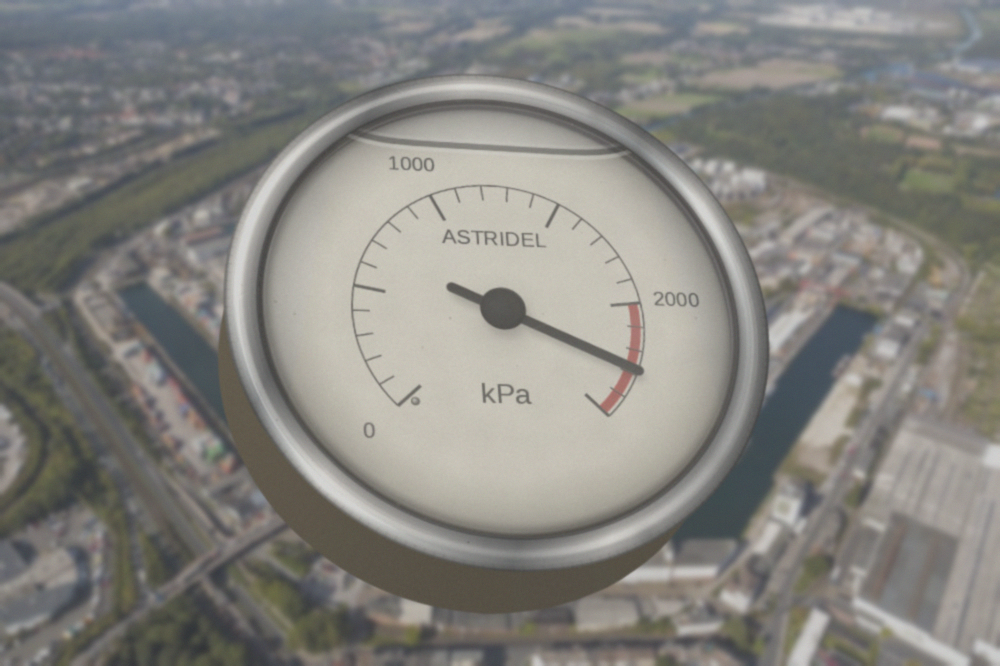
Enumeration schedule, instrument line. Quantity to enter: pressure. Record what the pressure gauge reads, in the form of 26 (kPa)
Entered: 2300 (kPa)
